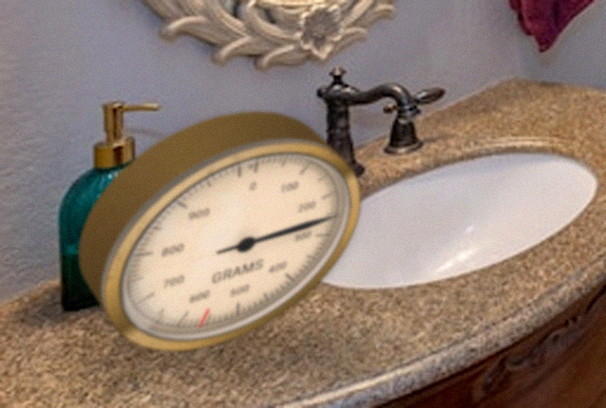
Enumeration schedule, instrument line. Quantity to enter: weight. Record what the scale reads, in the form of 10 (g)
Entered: 250 (g)
